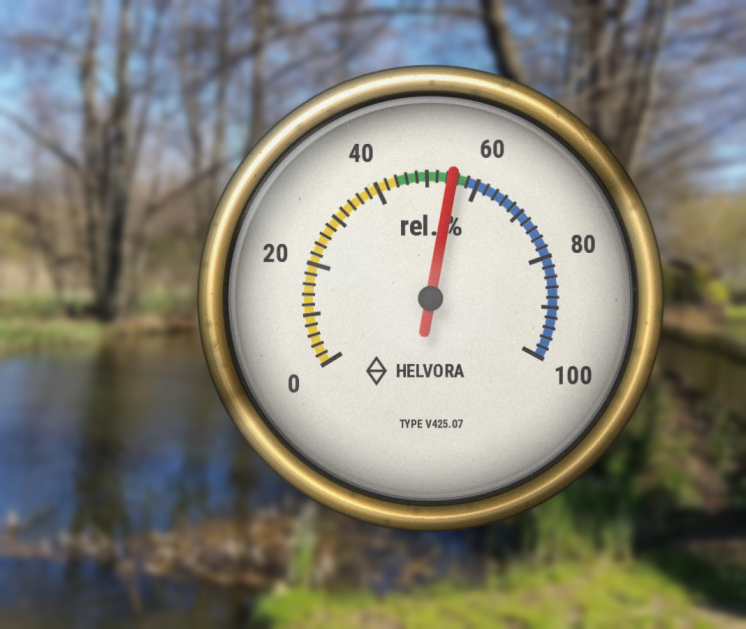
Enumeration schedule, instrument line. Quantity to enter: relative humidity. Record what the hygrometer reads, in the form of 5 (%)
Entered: 55 (%)
